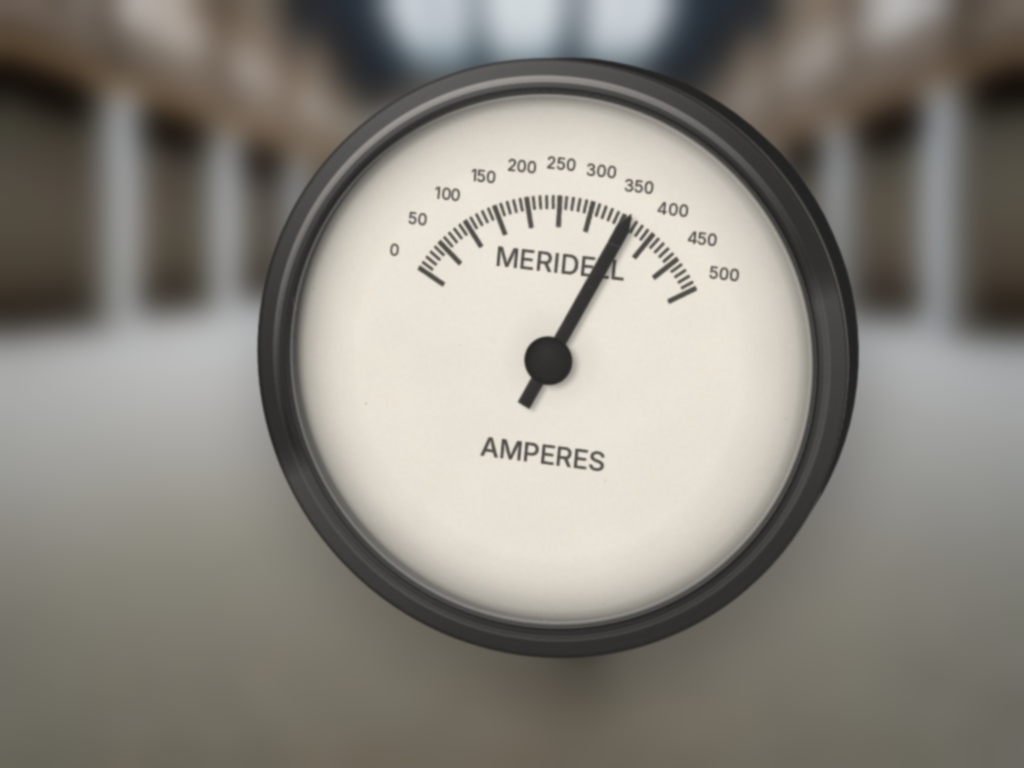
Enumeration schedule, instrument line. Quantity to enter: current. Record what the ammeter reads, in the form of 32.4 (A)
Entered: 360 (A)
